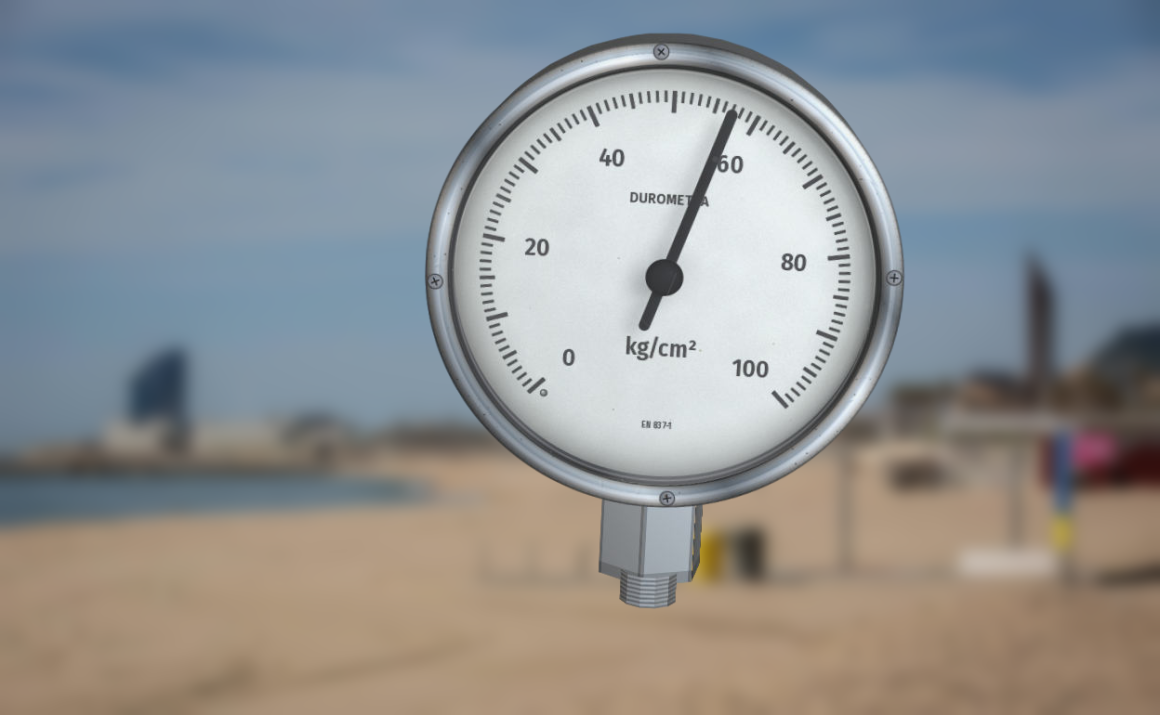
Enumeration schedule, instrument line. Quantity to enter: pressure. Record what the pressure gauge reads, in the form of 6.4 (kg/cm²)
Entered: 57 (kg/cm²)
